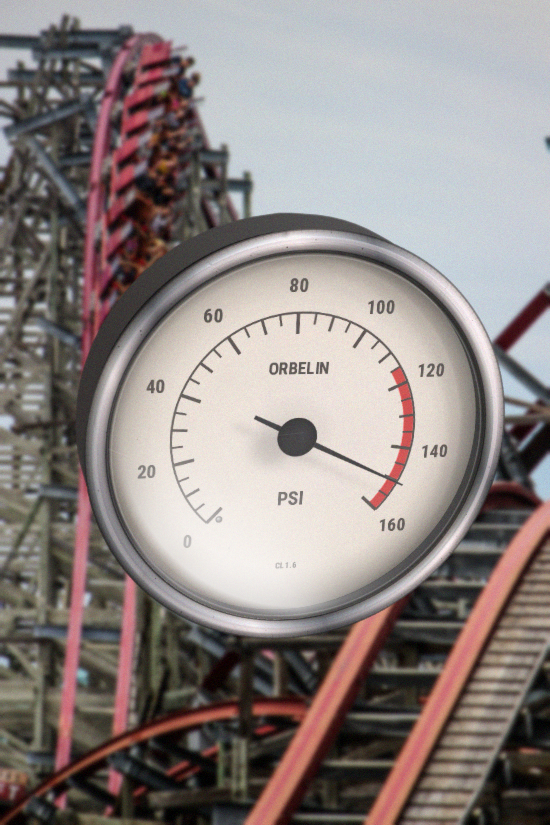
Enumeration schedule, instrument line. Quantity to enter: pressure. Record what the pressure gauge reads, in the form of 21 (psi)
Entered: 150 (psi)
